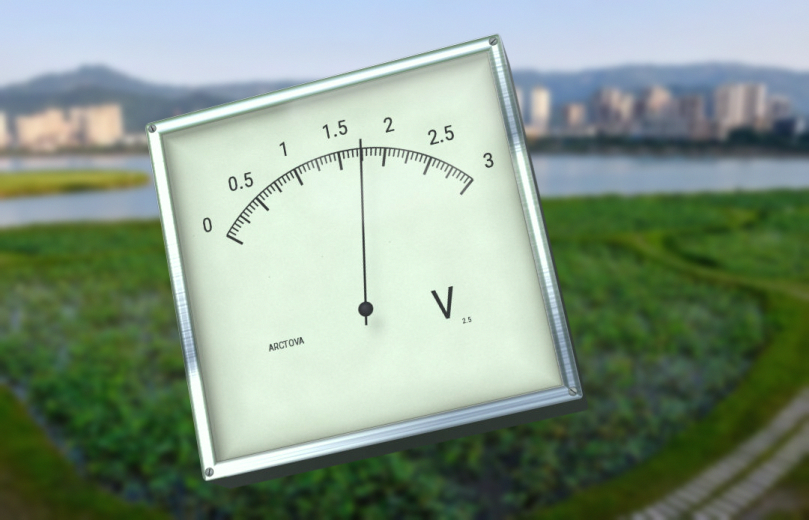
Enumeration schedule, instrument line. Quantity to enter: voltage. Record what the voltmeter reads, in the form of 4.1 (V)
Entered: 1.75 (V)
